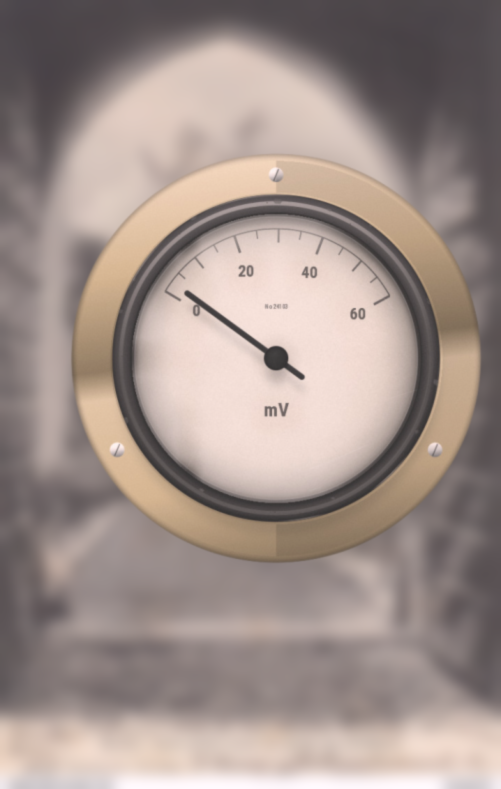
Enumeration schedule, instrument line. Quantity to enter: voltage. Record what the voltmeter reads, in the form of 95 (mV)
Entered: 2.5 (mV)
